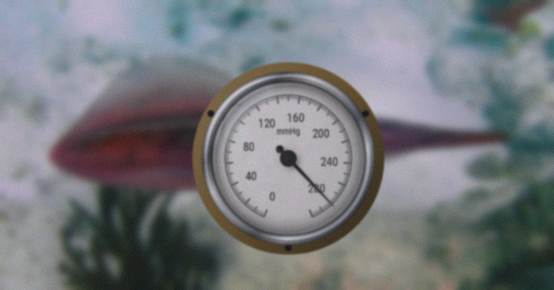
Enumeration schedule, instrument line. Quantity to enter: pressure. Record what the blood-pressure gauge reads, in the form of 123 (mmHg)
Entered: 280 (mmHg)
